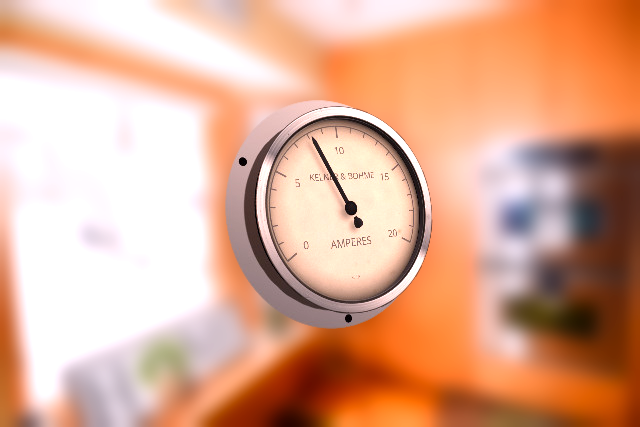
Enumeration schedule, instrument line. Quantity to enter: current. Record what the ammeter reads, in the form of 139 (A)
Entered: 8 (A)
